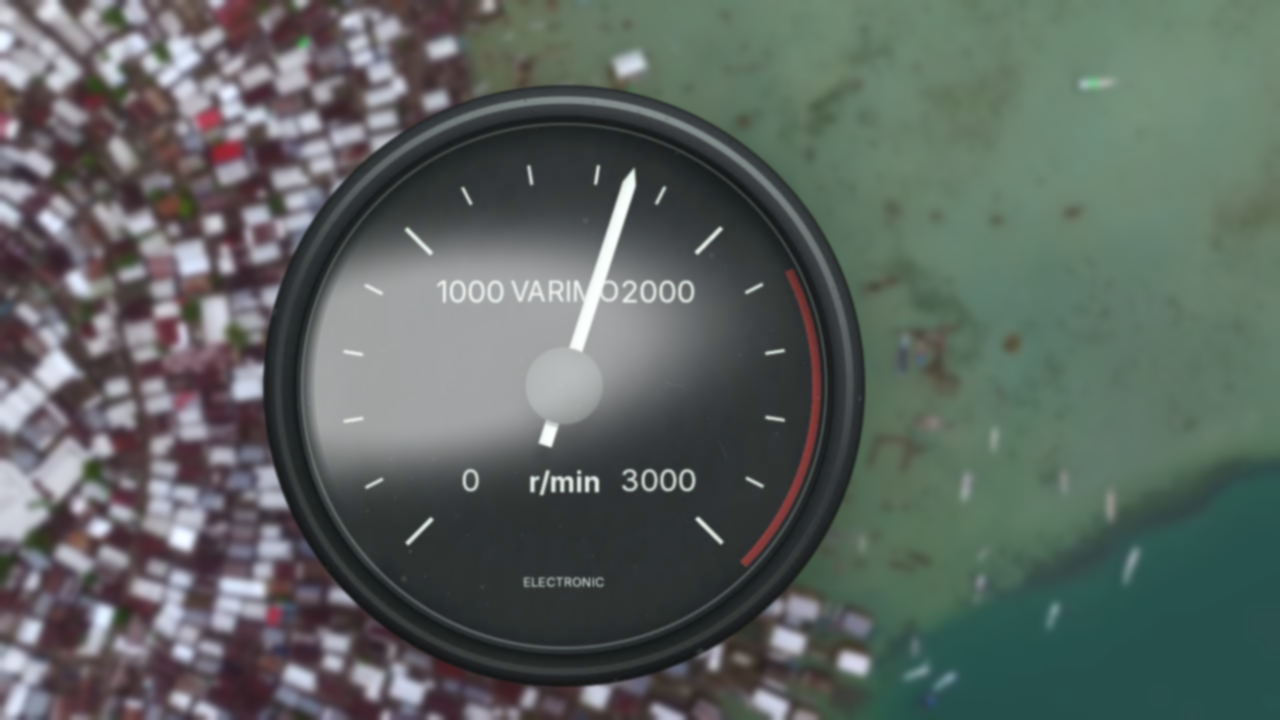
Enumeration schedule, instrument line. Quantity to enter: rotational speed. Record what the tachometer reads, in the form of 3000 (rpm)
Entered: 1700 (rpm)
